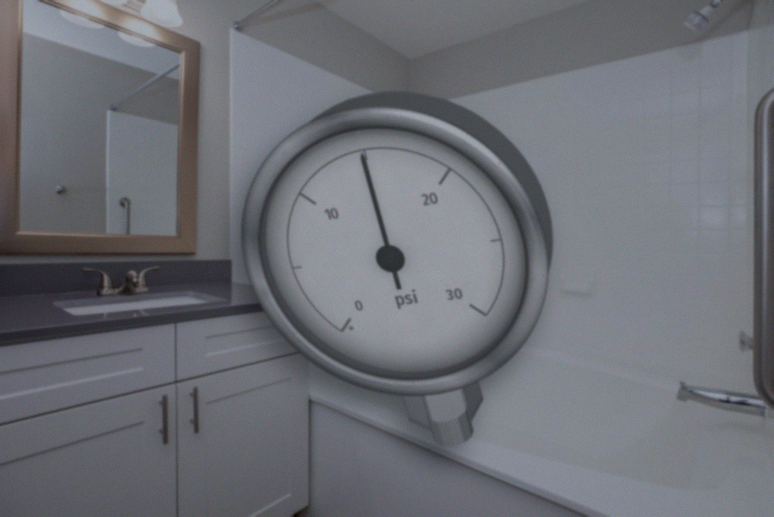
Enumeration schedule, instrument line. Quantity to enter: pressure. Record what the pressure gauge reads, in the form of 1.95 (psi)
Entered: 15 (psi)
